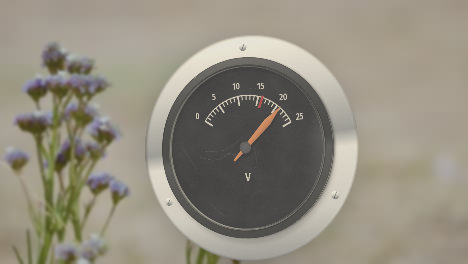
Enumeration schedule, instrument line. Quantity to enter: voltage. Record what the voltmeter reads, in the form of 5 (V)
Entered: 21 (V)
